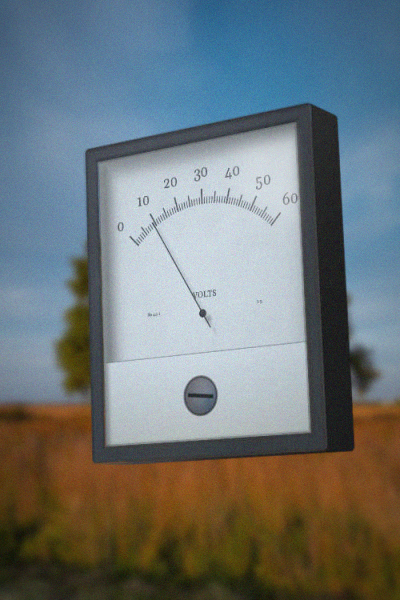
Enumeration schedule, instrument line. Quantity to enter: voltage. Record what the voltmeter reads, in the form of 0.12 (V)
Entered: 10 (V)
